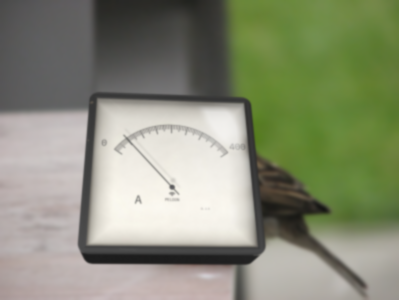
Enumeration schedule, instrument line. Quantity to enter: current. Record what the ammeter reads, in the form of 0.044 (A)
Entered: 50 (A)
